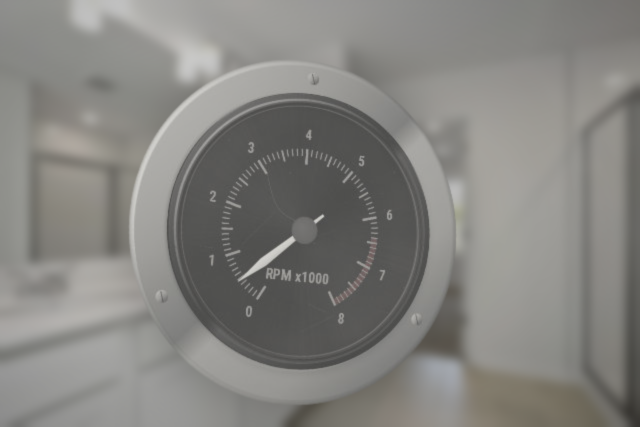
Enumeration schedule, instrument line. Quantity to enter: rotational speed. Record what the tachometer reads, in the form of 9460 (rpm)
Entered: 500 (rpm)
